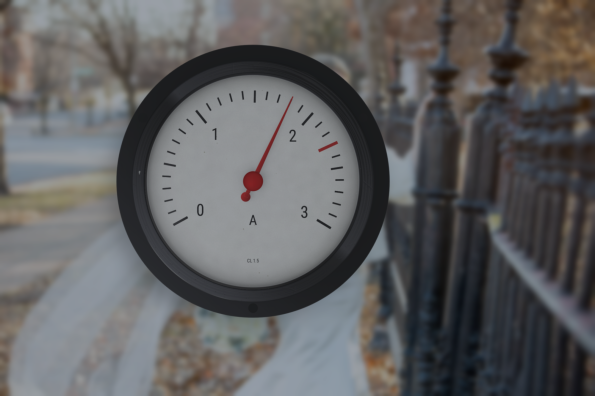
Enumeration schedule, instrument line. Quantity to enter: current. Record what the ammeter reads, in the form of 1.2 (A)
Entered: 1.8 (A)
